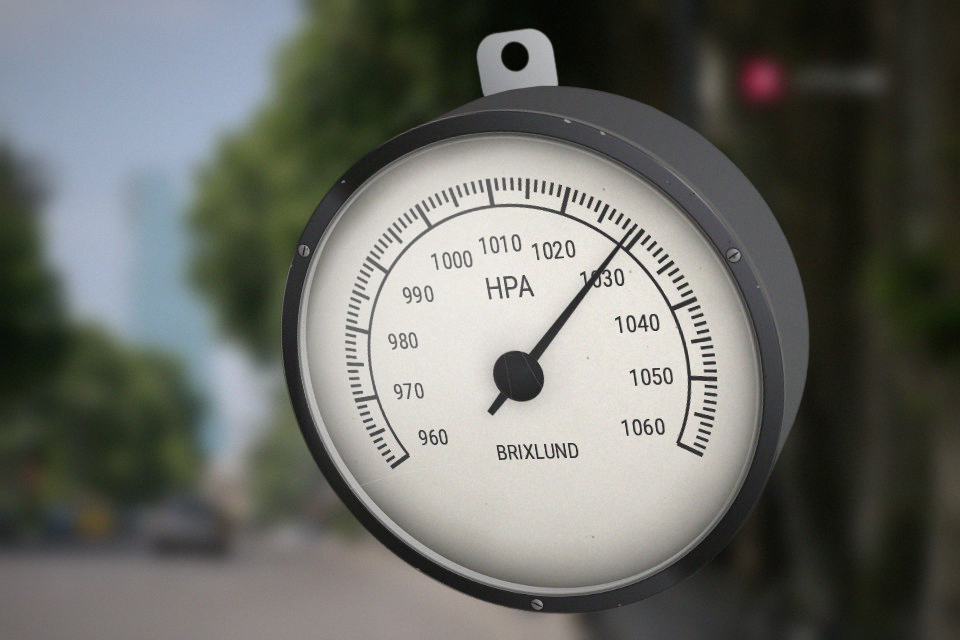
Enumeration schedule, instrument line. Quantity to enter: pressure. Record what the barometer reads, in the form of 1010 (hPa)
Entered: 1029 (hPa)
